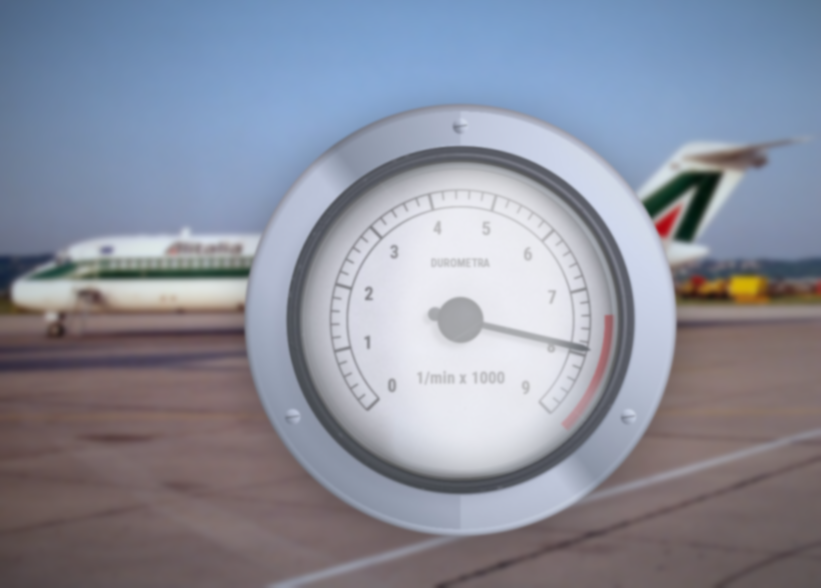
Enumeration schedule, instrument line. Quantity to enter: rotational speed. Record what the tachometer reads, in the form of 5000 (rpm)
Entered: 7900 (rpm)
